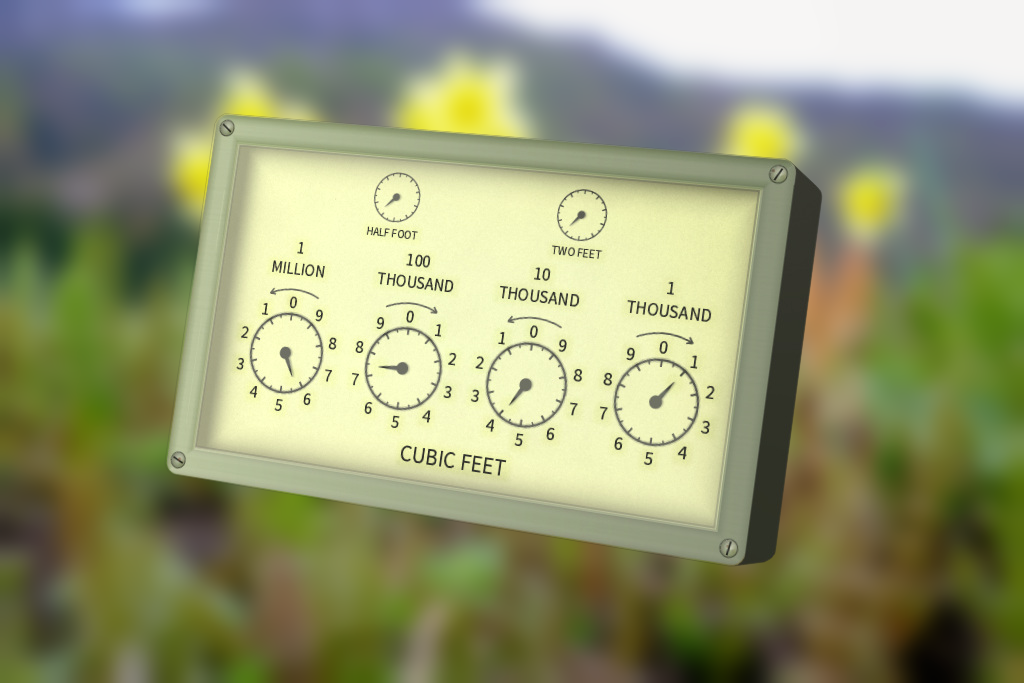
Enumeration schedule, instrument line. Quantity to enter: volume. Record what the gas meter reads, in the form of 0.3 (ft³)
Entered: 574100 (ft³)
